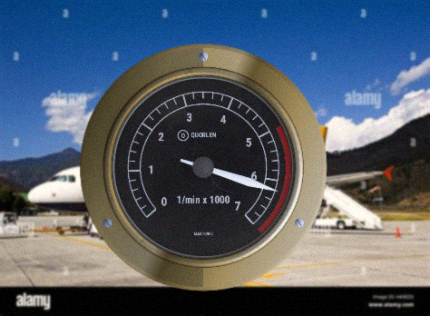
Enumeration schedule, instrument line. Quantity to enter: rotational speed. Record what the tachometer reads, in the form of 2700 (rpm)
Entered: 6200 (rpm)
